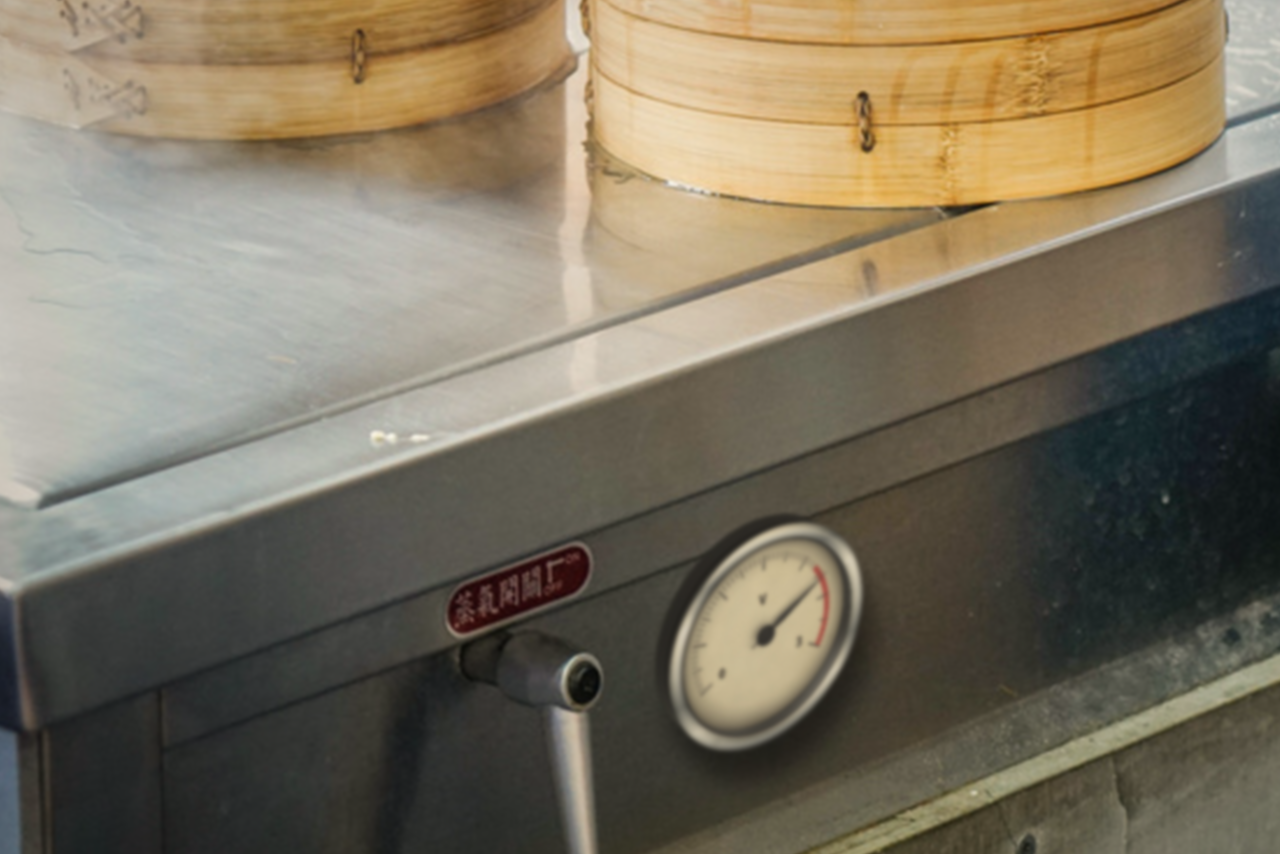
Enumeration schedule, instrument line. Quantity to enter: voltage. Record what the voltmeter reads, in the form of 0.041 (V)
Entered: 2.25 (V)
